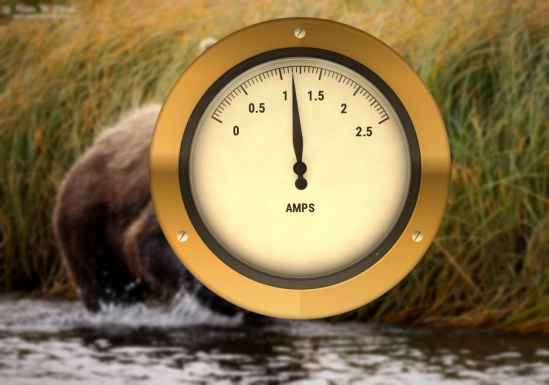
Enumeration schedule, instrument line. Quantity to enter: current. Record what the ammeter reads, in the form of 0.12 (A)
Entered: 1.15 (A)
